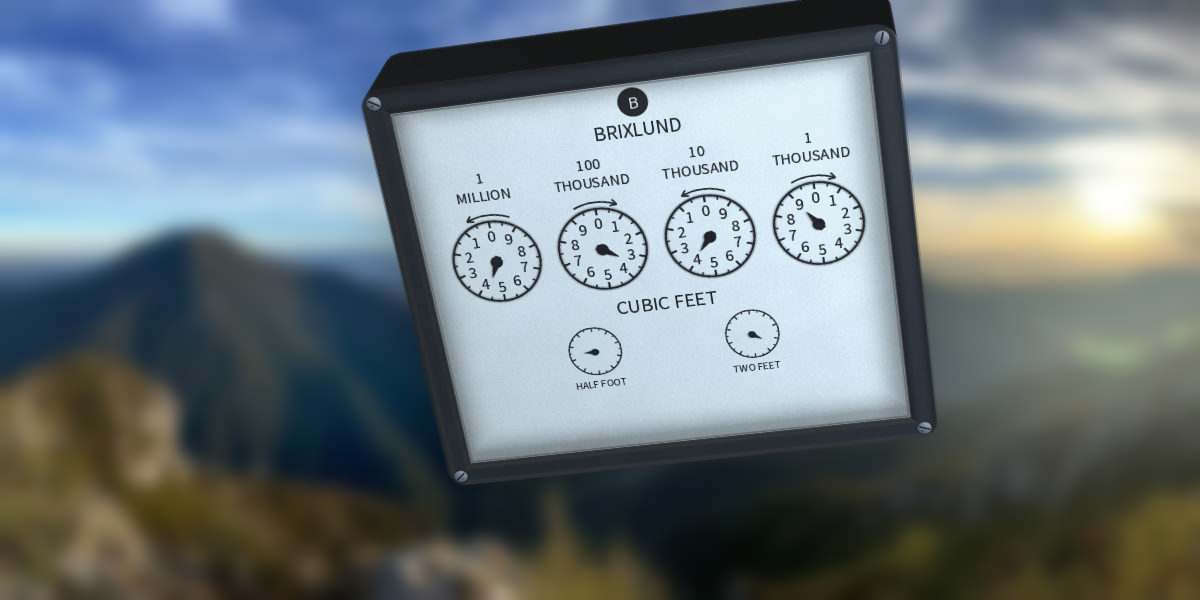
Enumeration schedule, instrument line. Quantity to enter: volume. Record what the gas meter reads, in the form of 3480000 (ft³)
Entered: 433900 (ft³)
